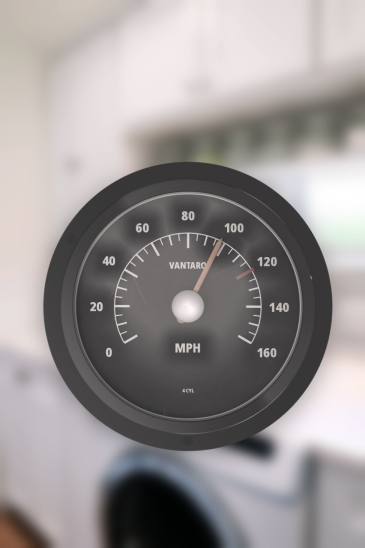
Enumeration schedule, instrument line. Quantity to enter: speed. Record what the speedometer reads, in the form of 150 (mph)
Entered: 97.5 (mph)
